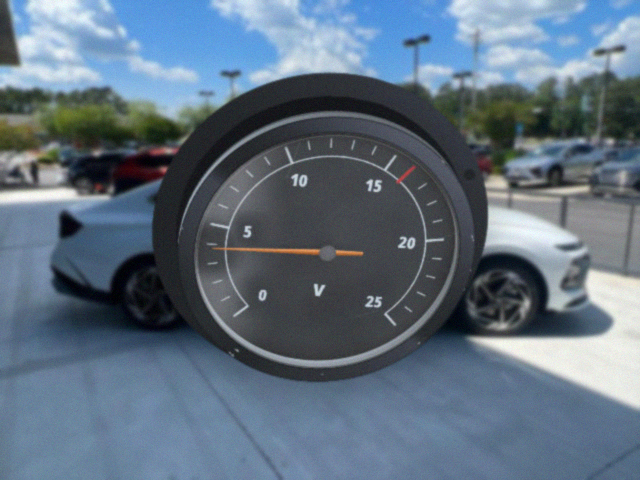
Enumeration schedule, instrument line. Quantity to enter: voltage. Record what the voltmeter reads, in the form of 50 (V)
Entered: 4 (V)
